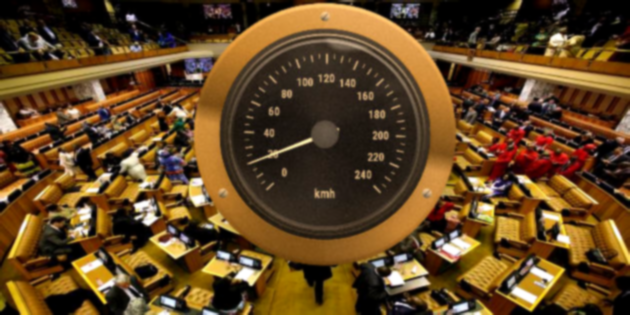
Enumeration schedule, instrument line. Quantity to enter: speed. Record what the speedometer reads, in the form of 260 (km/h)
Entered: 20 (km/h)
